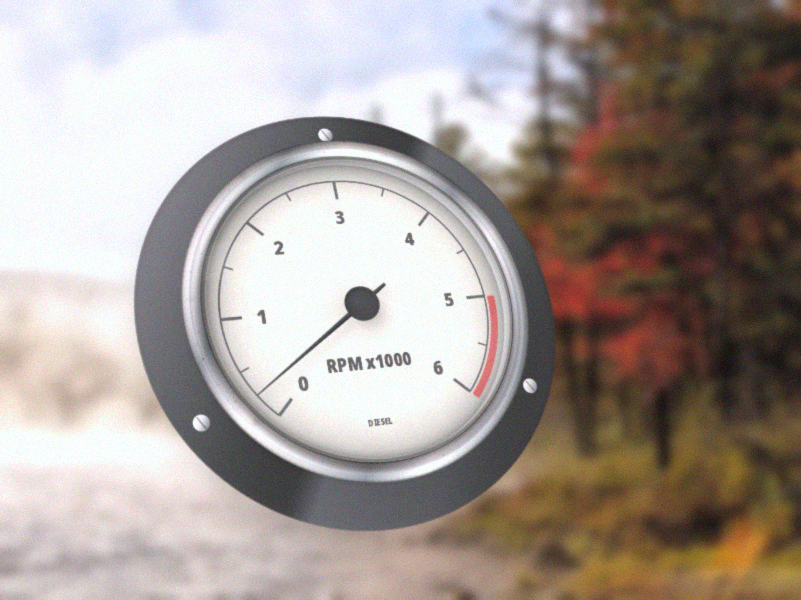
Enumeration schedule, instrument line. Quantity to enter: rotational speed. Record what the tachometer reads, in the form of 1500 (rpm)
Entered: 250 (rpm)
